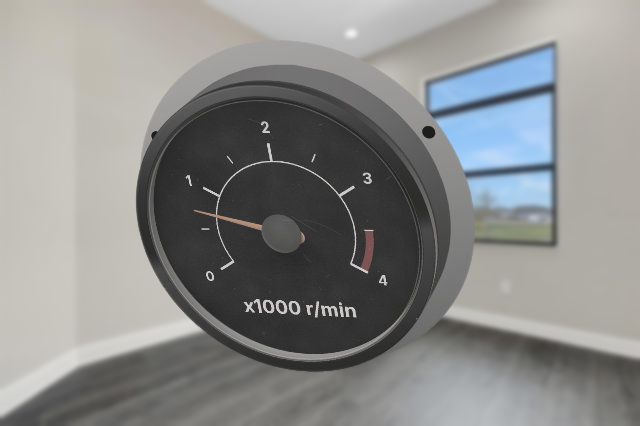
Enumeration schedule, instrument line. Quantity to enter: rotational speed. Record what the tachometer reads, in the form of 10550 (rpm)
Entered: 750 (rpm)
